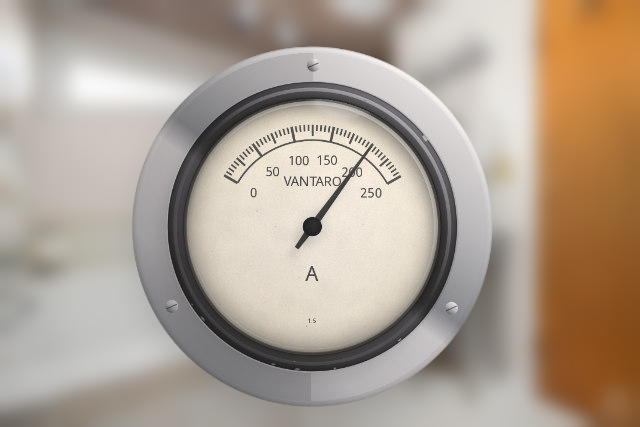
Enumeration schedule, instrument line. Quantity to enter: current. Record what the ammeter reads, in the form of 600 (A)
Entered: 200 (A)
